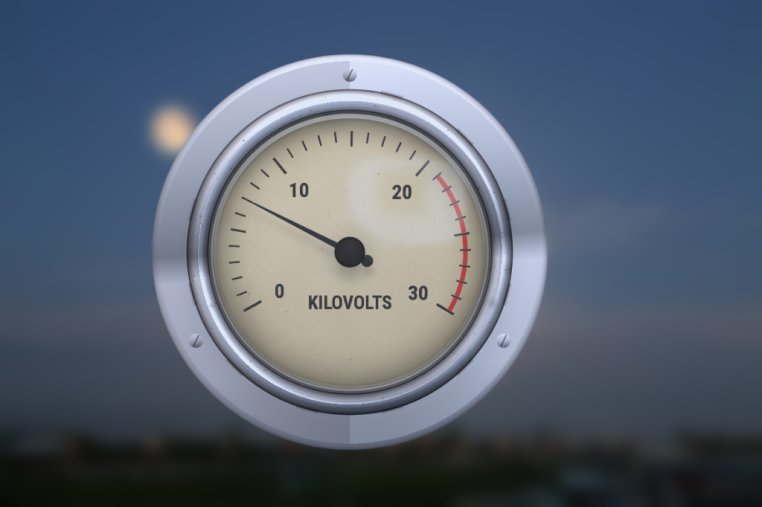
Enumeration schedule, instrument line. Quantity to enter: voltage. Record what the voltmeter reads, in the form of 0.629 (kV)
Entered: 7 (kV)
